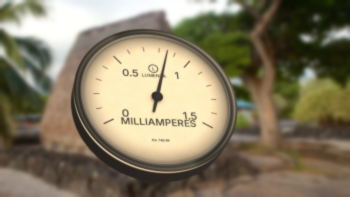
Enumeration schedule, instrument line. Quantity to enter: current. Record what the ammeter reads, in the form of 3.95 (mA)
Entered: 0.85 (mA)
